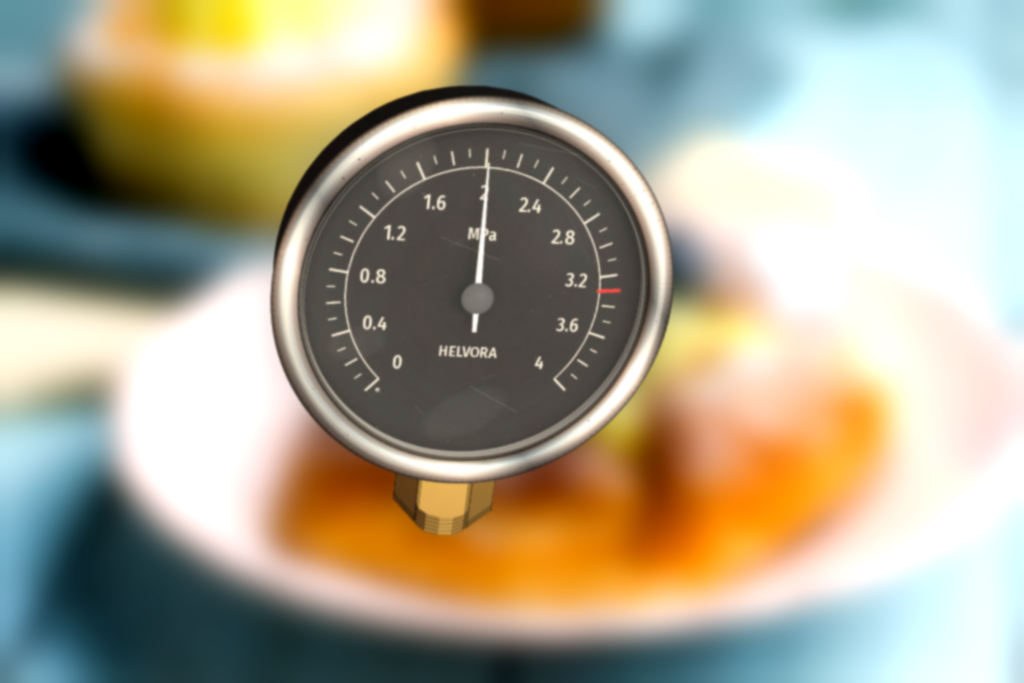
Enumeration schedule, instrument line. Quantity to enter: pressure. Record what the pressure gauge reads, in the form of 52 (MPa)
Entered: 2 (MPa)
